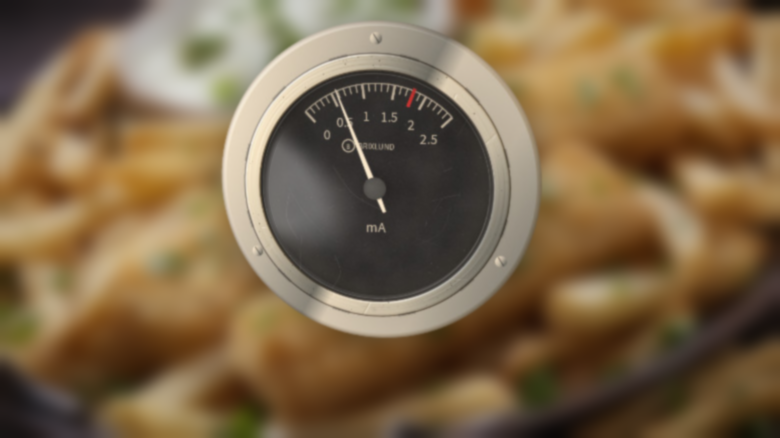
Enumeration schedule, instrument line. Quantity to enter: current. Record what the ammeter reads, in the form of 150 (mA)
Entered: 0.6 (mA)
